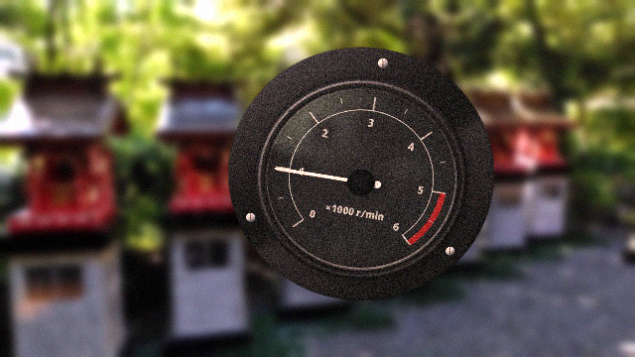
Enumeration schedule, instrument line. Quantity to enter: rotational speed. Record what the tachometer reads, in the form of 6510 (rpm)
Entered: 1000 (rpm)
